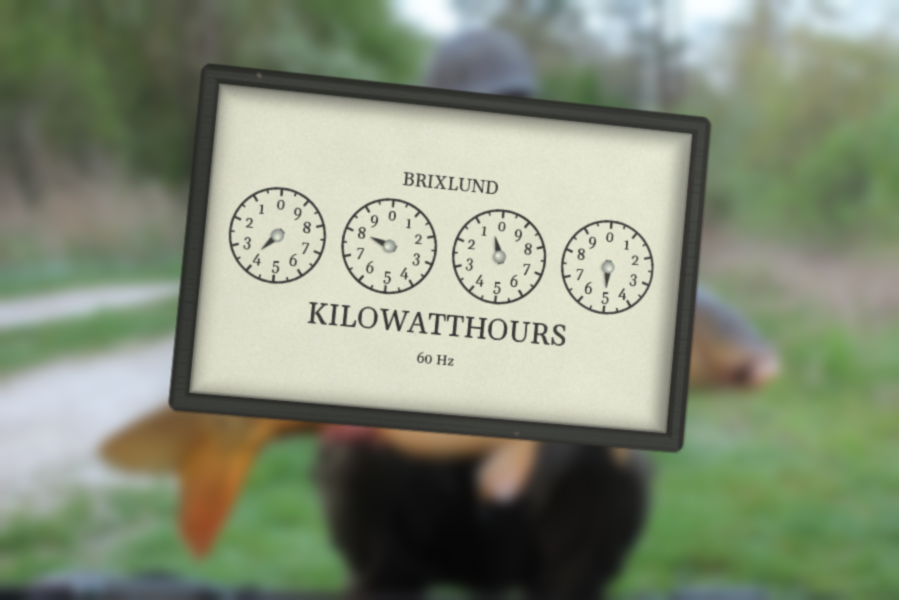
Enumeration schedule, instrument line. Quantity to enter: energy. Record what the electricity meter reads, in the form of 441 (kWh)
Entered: 3805 (kWh)
